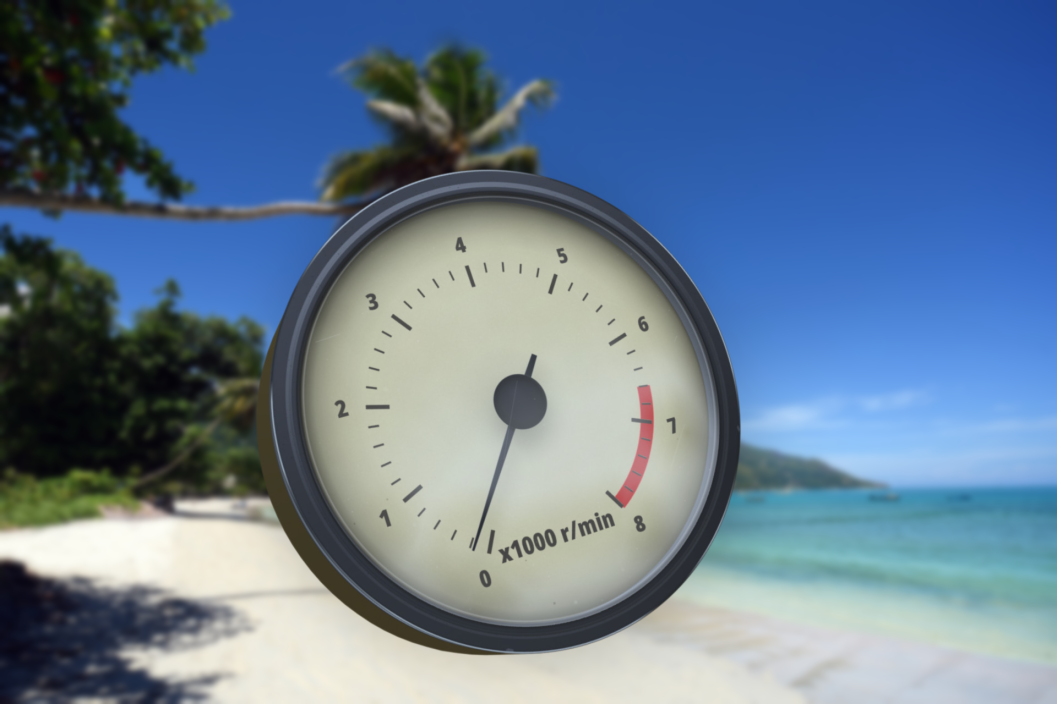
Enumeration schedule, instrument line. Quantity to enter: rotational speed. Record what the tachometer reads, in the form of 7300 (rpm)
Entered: 200 (rpm)
